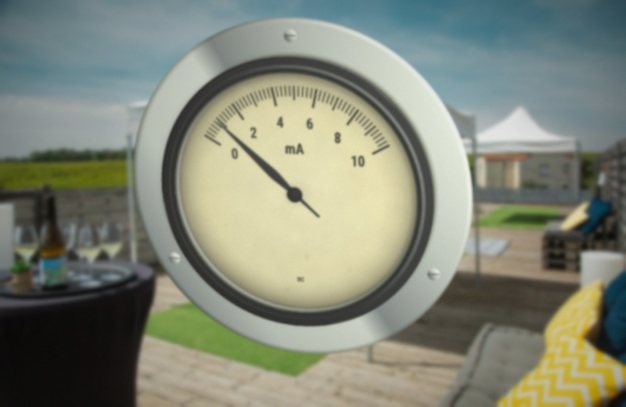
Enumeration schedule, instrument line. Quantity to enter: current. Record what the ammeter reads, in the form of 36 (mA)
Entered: 1 (mA)
